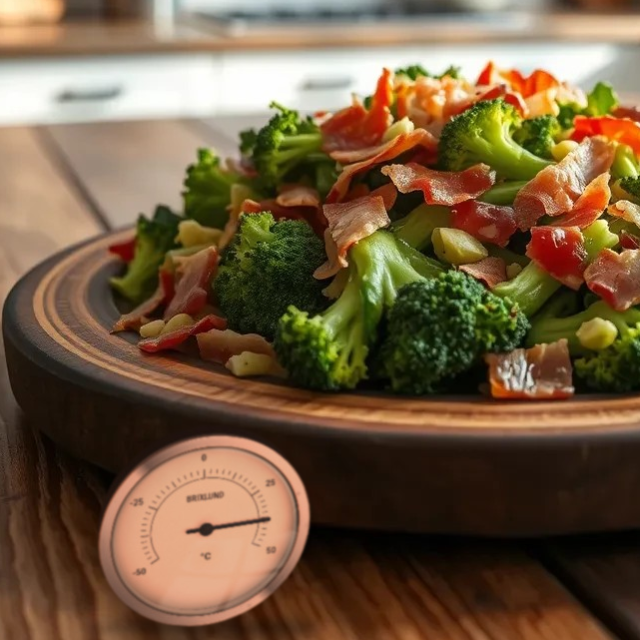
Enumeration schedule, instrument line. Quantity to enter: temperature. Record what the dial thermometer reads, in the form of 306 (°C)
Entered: 37.5 (°C)
